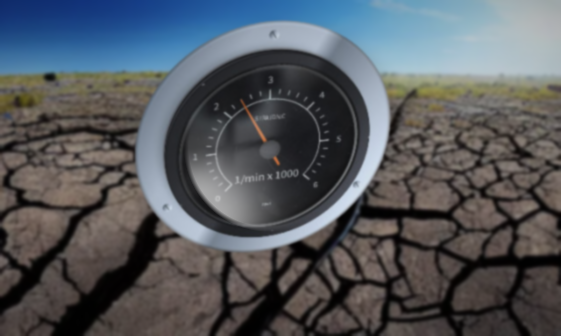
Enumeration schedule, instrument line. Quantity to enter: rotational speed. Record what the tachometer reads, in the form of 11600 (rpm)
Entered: 2400 (rpm)
